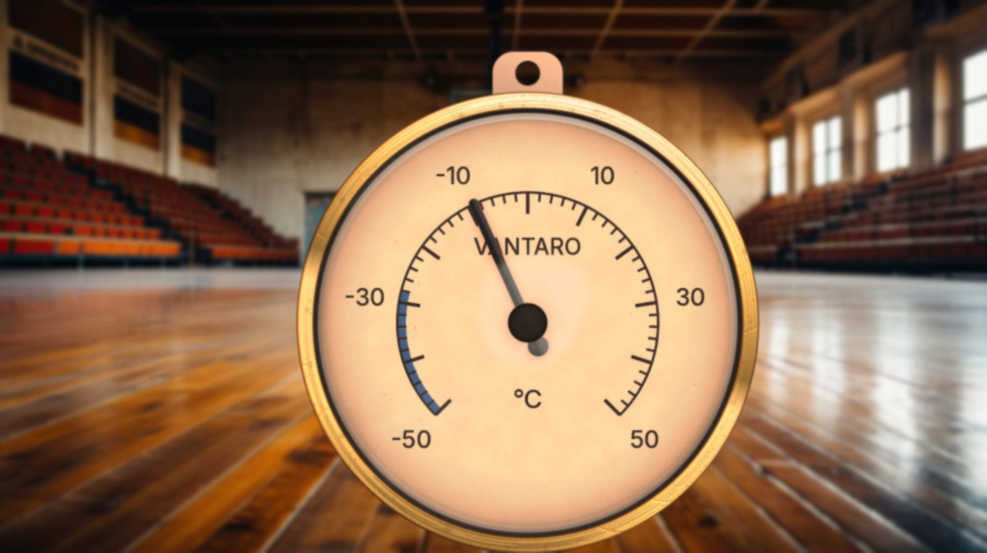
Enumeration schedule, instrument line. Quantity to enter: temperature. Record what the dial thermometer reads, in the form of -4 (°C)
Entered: -9 (°C)
